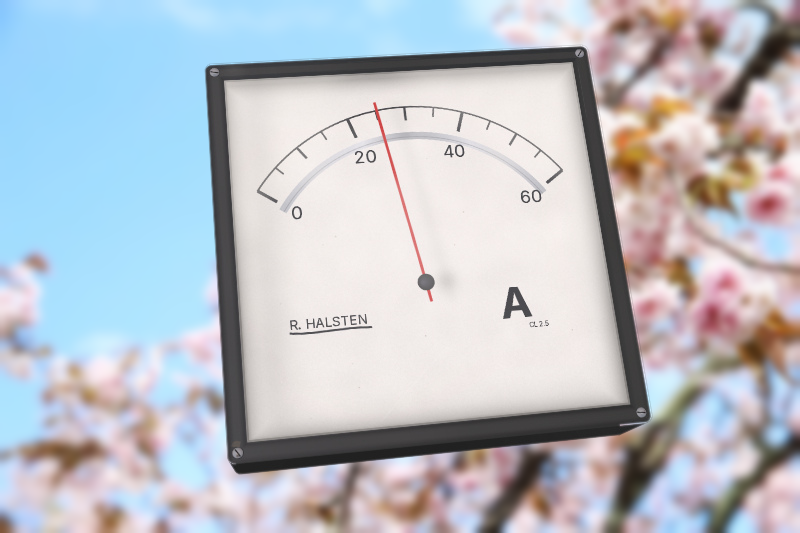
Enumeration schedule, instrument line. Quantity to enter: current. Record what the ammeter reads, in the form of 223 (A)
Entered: 25 (A)
